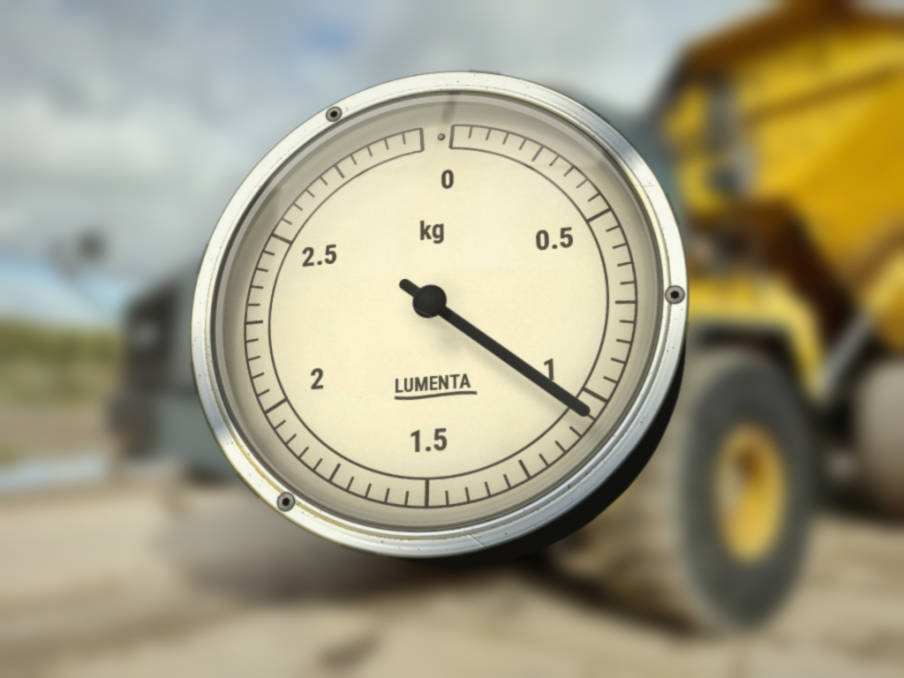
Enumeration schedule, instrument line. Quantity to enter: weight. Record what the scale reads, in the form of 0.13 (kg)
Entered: 1.05 (kg)
